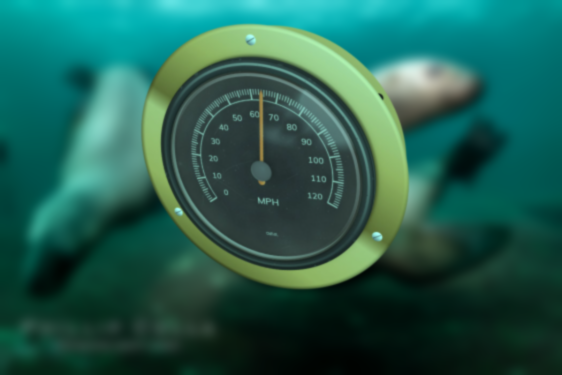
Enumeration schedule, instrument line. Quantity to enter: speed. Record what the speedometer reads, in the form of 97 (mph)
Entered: 65 (mph)
